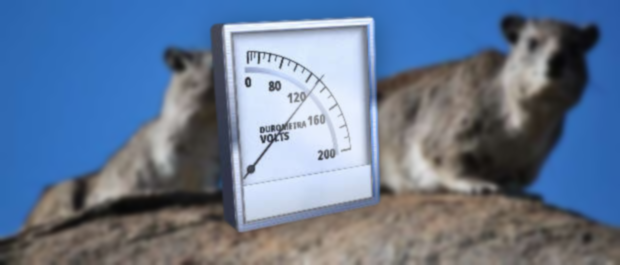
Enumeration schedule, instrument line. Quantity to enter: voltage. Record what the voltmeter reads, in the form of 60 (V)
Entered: 130 (V)
